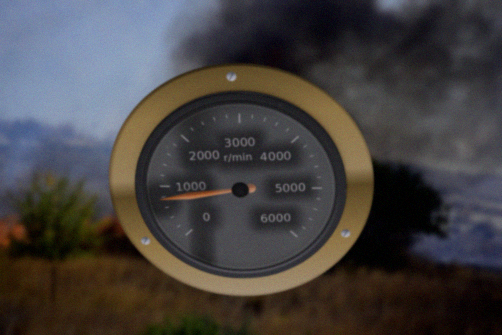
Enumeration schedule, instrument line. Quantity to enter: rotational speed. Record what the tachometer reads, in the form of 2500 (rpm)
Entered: 800 (rpm)
